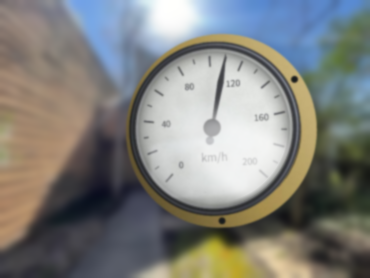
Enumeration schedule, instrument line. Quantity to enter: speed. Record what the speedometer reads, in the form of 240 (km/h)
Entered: 110 (km/h)
